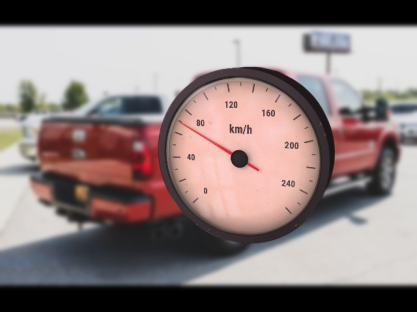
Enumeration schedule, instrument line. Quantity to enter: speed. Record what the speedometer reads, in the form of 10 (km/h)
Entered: 70 (km/h)
